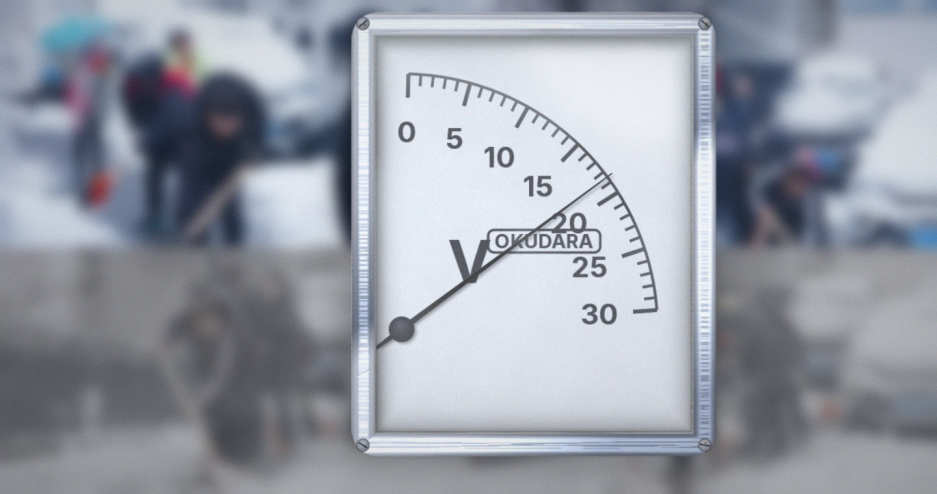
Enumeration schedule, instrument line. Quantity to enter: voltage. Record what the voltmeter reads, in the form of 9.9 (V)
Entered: 18.5 (V)
